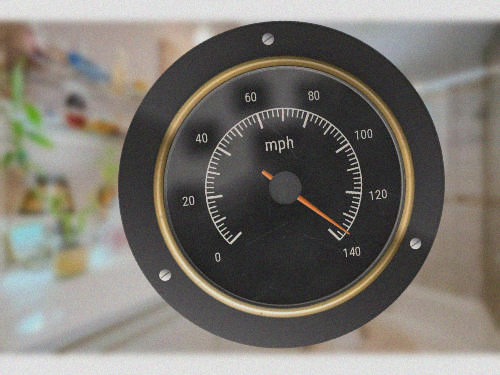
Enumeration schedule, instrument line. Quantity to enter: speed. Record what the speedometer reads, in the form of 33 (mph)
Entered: 136 (mph)
